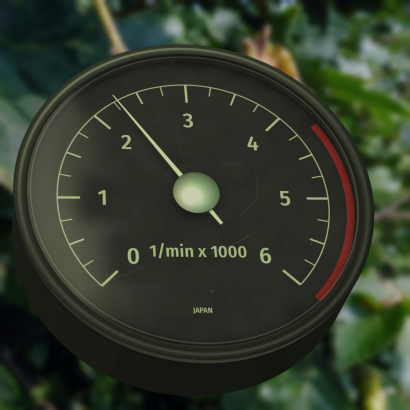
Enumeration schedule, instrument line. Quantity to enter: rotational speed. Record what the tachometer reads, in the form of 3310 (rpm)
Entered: 2250 (rpm)
